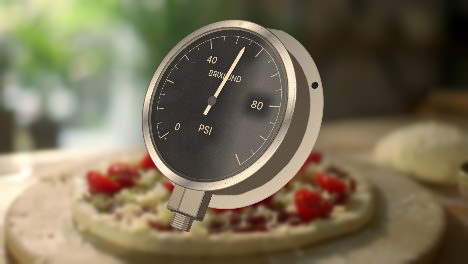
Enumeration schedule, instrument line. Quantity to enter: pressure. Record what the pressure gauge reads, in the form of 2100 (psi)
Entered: 55 (psi)
